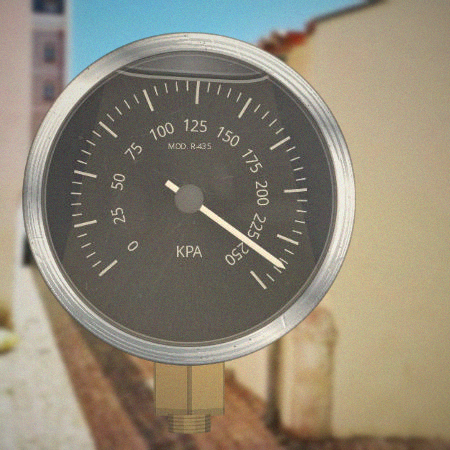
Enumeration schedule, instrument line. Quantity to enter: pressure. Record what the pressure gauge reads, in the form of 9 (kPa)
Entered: 237.5 (kPa)
